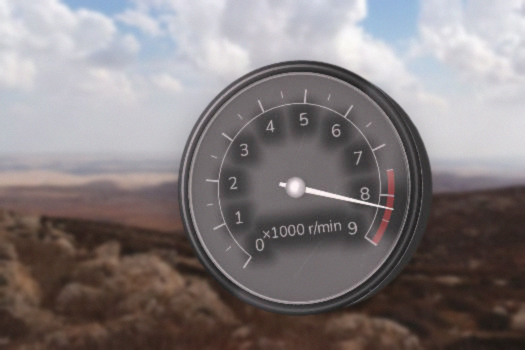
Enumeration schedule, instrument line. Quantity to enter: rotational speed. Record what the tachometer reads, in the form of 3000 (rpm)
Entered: 8250 (rpm)
